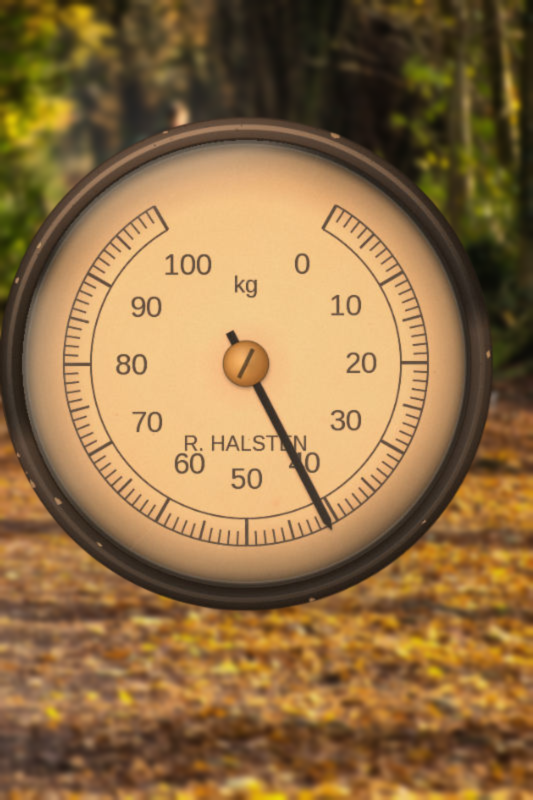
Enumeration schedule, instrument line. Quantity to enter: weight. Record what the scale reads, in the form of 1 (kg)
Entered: 41 (kg)
